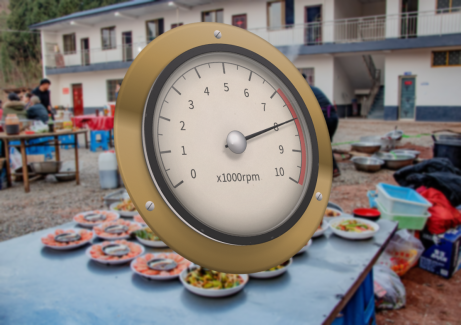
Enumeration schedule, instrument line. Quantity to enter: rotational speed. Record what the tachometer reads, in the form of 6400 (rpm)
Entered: 8000 (rpm)
